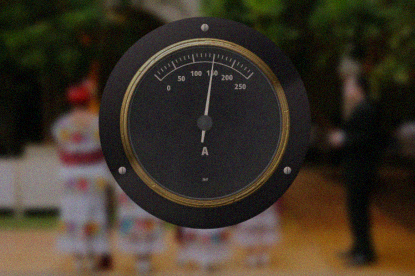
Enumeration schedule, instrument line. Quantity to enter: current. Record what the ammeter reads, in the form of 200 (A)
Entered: 150 (A)
